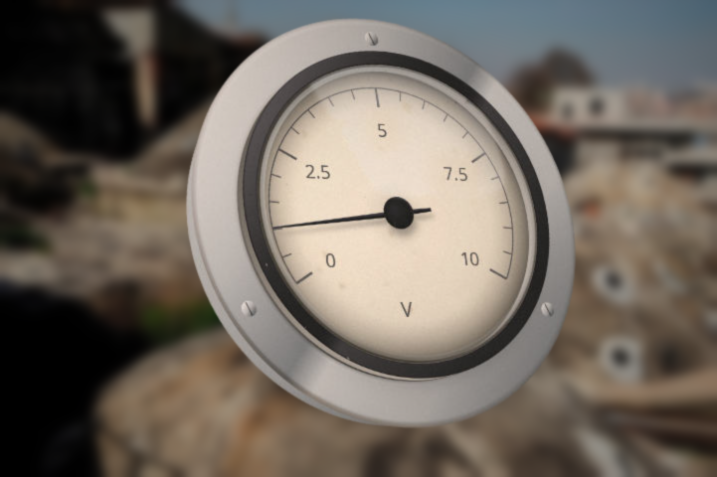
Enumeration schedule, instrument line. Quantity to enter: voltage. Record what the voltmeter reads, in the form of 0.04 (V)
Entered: 1 (V)
